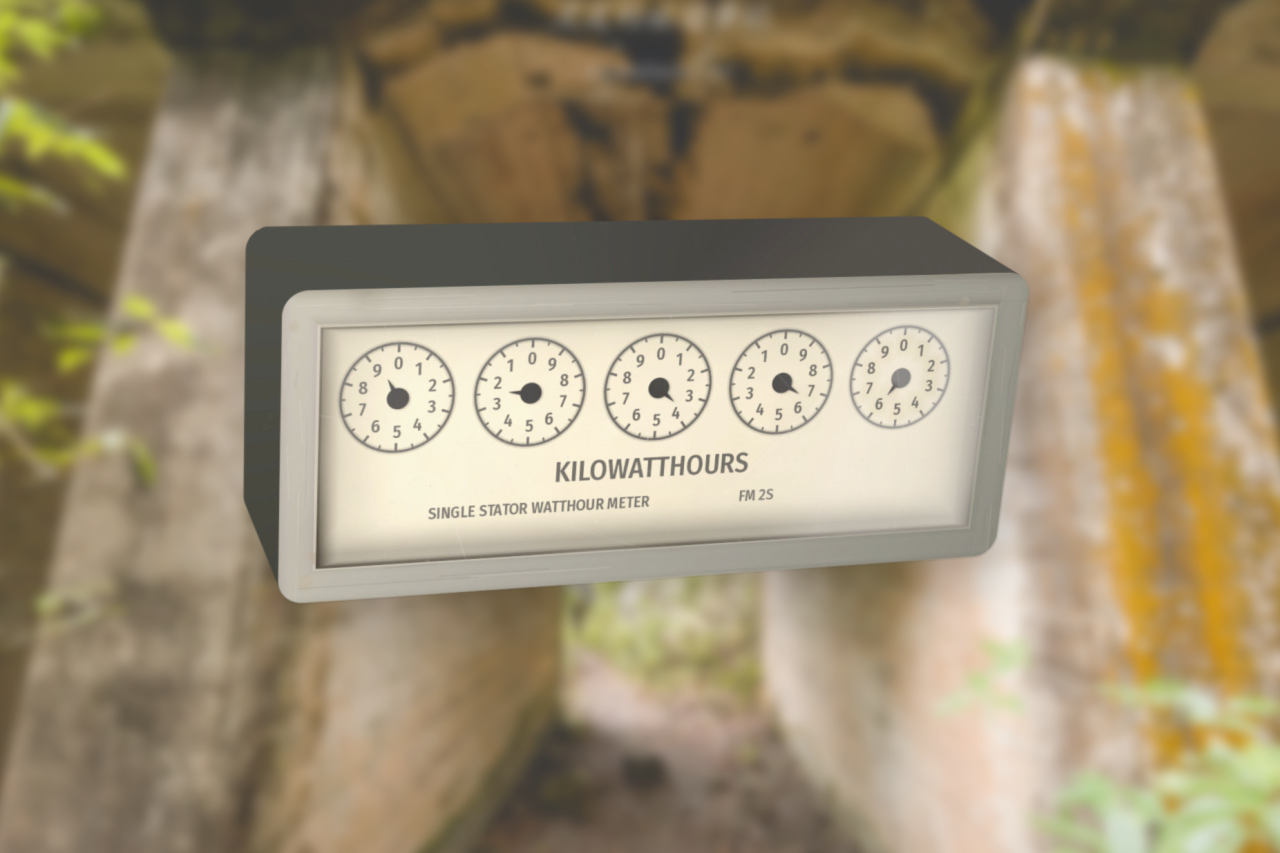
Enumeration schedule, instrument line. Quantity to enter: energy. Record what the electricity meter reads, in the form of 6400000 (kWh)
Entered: 92366 (kWh)
